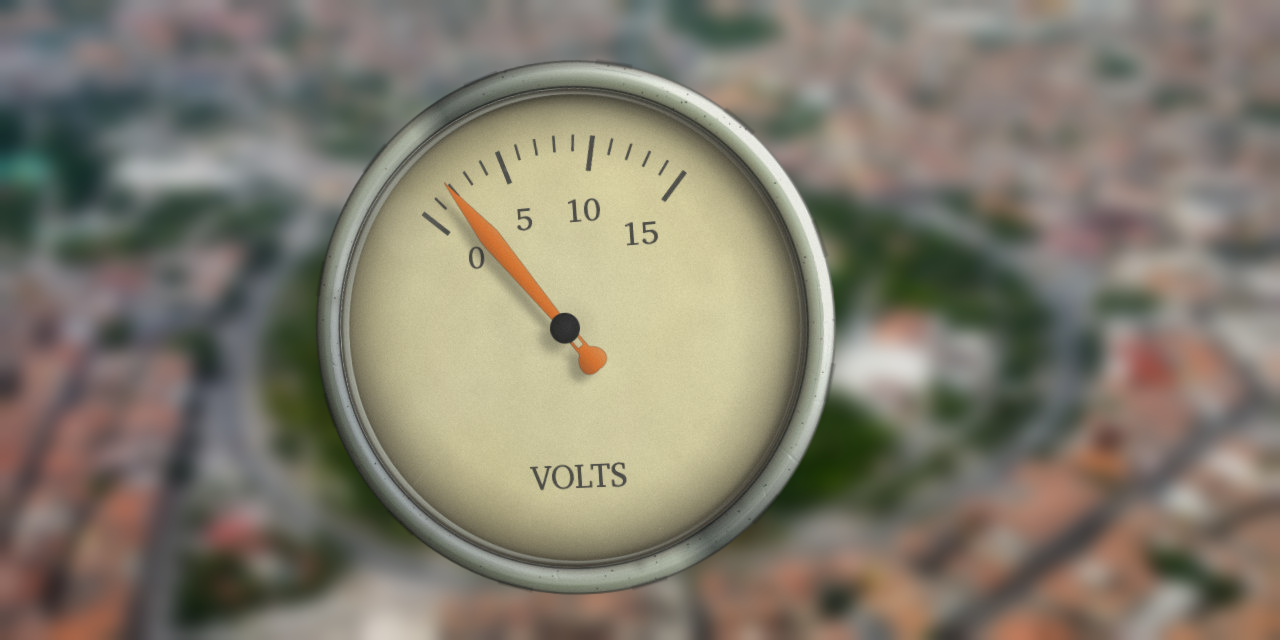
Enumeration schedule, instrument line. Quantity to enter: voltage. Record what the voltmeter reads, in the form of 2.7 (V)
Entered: 2 (V)
